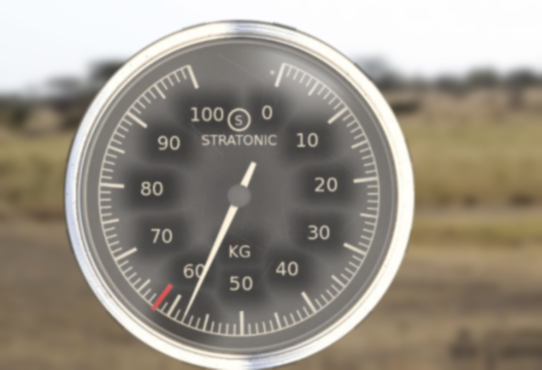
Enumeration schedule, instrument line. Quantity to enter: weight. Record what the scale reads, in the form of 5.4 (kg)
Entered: 58 (kg)
